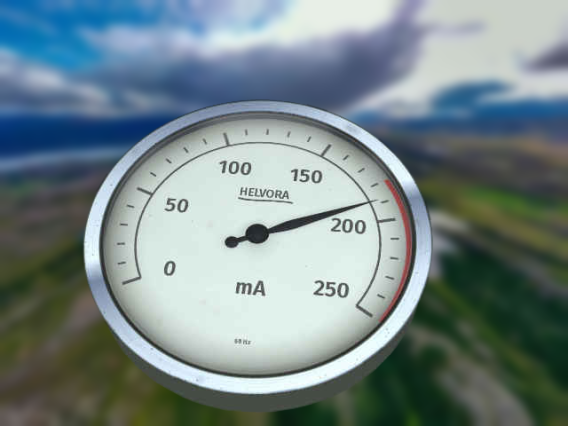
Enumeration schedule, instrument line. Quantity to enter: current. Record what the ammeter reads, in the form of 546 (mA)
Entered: 190 (mA)
